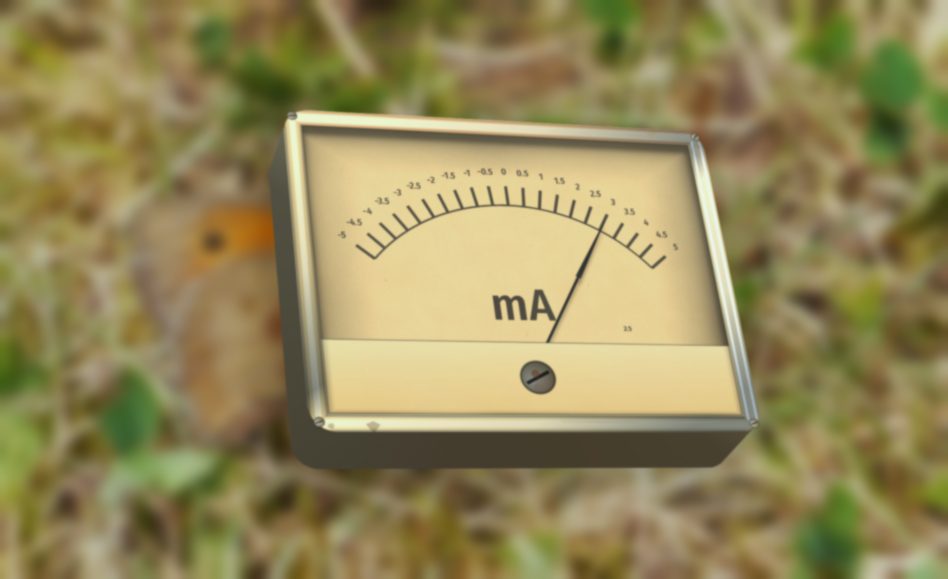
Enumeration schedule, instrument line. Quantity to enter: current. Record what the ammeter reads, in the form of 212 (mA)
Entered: 3 (mA)
